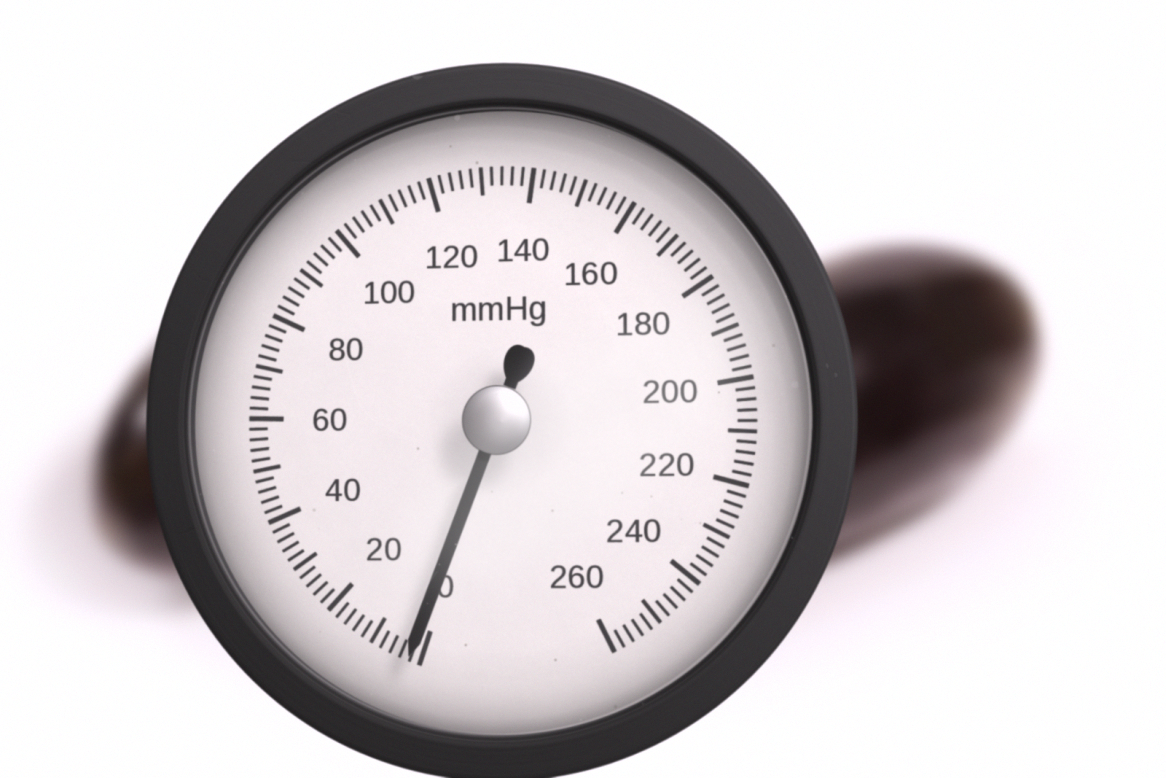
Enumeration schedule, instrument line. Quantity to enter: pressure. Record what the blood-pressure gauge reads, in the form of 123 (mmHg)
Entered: 2 (mmHg)
